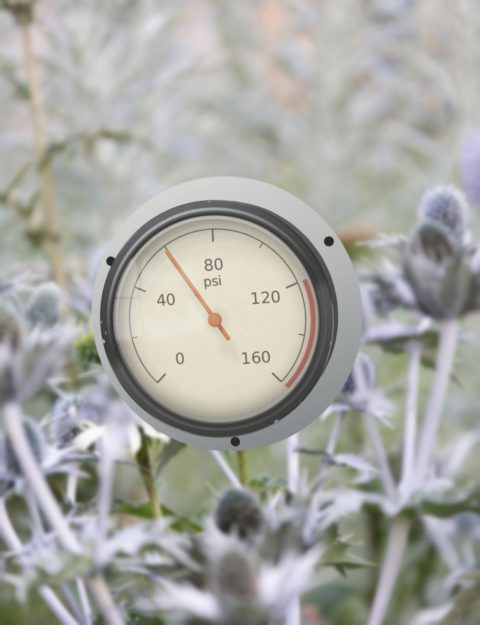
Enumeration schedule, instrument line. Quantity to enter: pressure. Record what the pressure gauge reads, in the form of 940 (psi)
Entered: 60 (psi)
